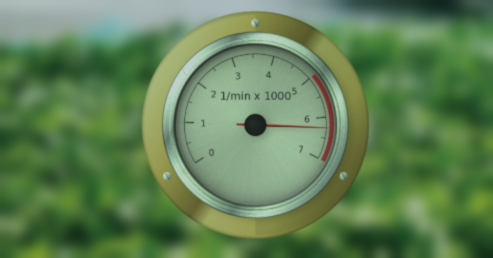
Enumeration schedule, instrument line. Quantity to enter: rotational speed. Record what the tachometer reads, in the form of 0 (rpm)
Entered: 6250 (rpm)
